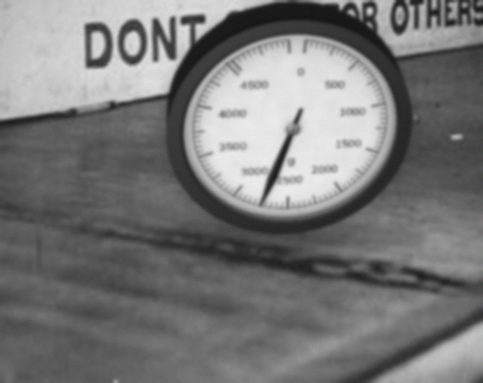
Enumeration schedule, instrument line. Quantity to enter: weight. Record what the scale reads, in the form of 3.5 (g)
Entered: 2750 (g)
